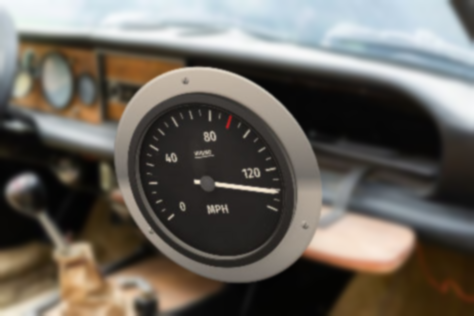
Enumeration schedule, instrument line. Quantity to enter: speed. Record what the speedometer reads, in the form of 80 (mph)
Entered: 130 (mph)
